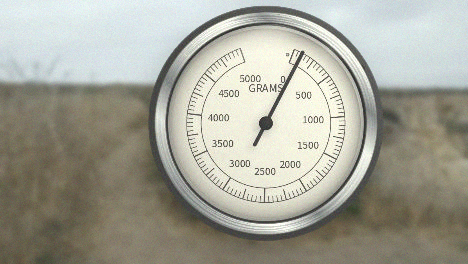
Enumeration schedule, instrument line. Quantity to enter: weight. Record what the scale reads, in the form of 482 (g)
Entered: 100 (g)
